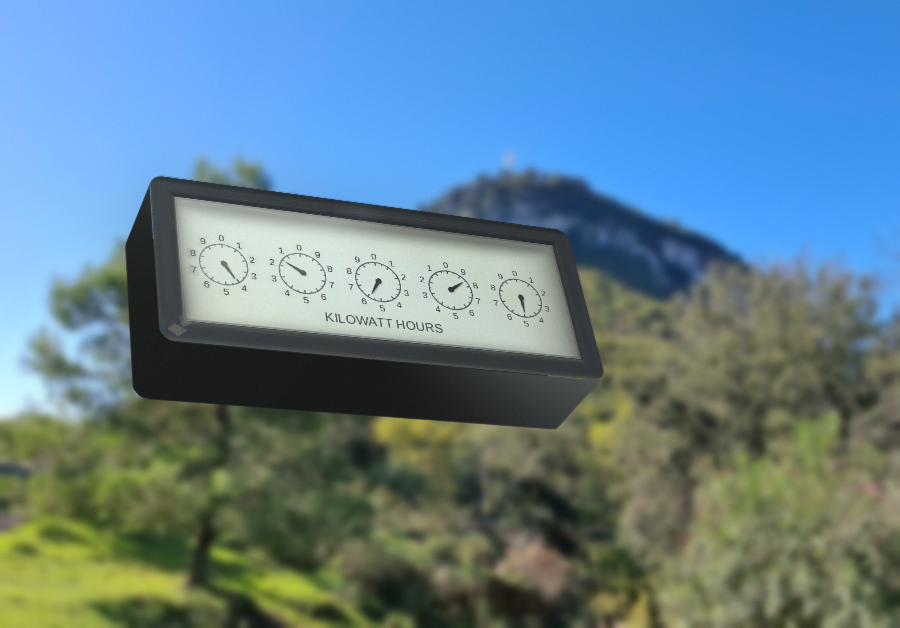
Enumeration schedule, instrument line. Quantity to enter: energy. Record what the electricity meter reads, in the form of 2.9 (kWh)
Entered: 41585 (kWh)
